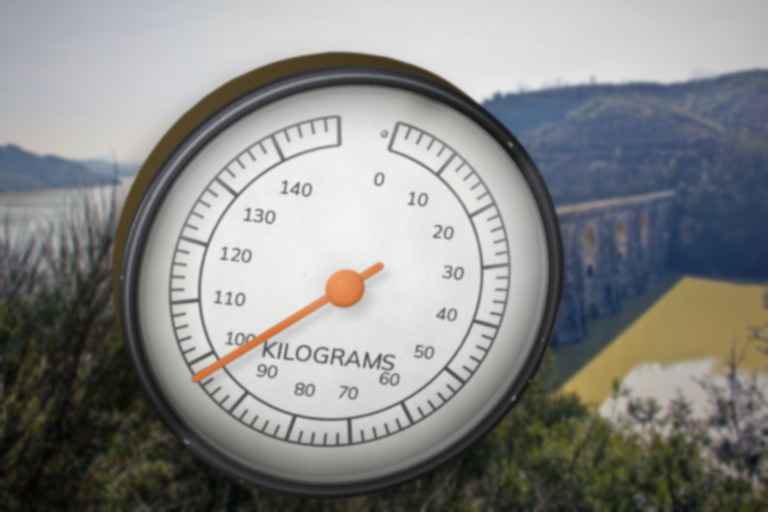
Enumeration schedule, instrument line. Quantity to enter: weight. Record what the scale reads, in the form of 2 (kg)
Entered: 98 (kg)
